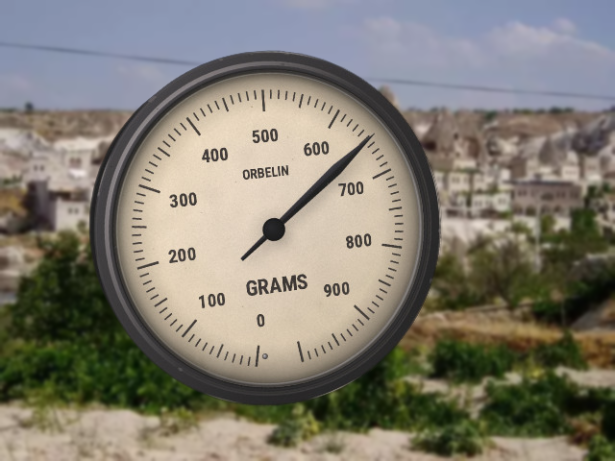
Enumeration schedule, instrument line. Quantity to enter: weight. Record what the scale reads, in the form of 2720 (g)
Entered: 650 (g)
